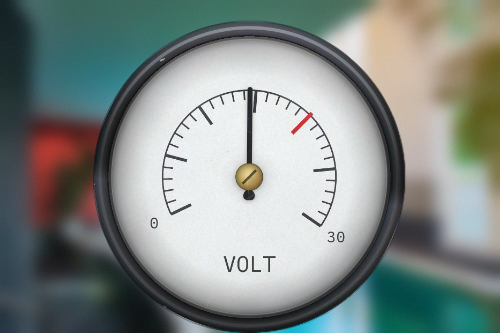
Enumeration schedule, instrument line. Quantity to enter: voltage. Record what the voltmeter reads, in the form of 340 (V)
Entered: 14.5 (V)
